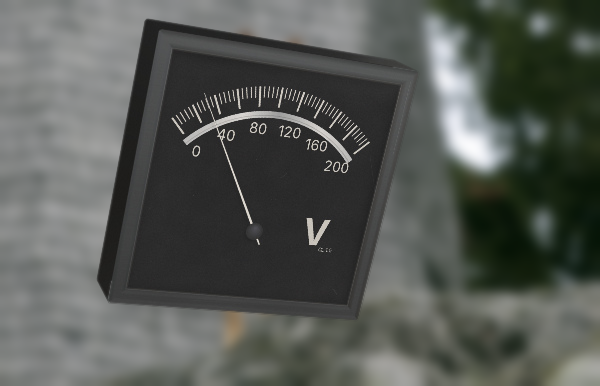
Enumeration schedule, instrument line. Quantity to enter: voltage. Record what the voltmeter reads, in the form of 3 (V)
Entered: 32 (V)
